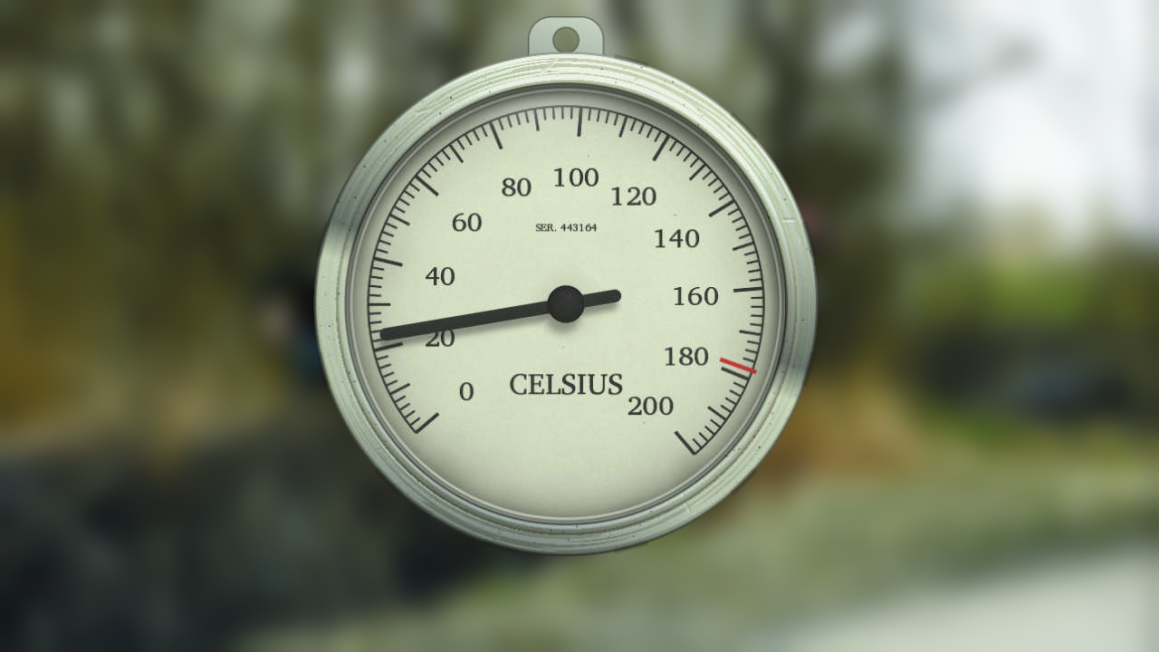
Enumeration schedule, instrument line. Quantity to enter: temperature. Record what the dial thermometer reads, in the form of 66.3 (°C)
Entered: 23 (°C)
